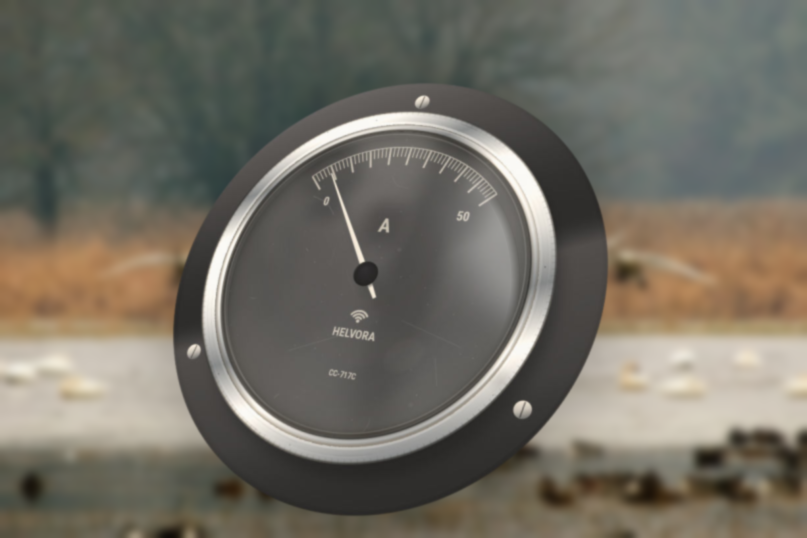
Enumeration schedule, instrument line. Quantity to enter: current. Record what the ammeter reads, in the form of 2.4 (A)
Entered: 5 (A)
